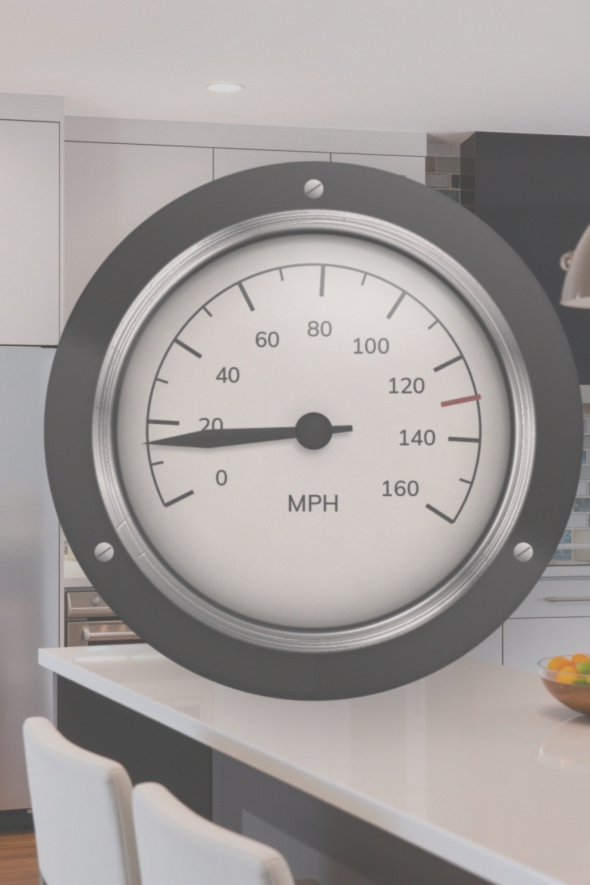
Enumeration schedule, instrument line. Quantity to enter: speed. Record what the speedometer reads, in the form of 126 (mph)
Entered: 15 (mph)
